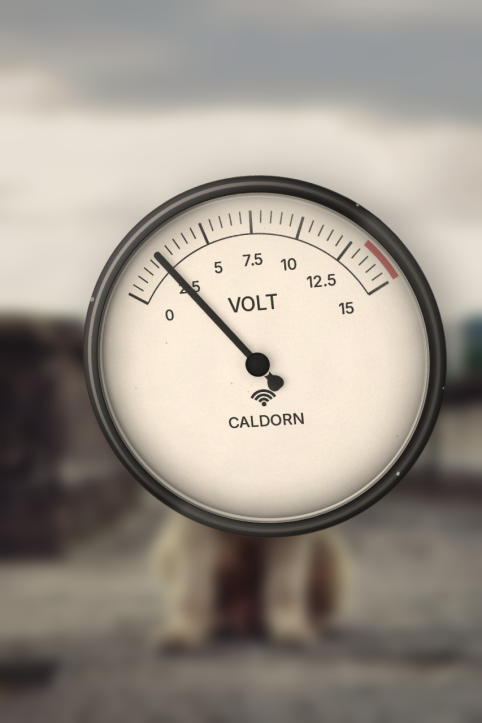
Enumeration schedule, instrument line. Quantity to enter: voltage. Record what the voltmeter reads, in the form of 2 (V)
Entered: 2.5 (V)
